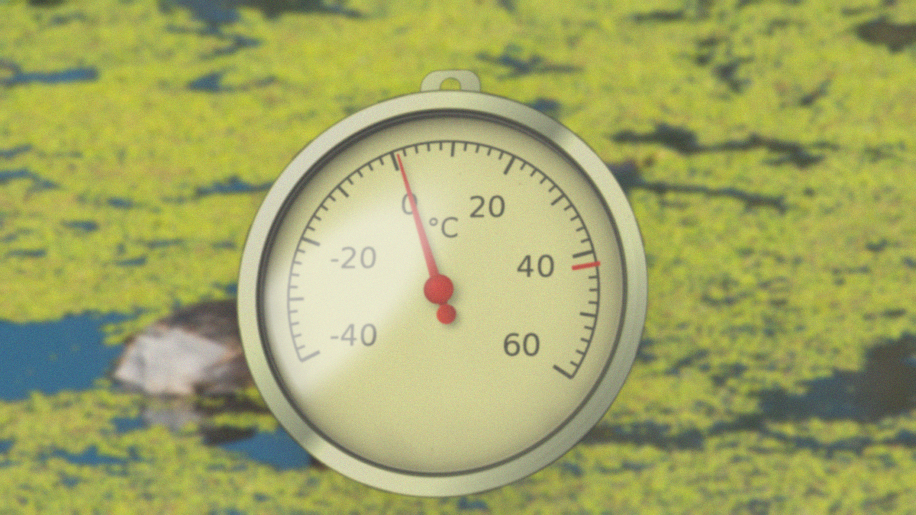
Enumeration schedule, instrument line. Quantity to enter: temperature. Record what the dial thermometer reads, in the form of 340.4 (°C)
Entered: 1 (°C)
